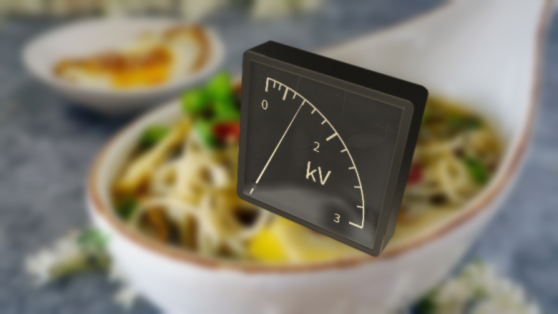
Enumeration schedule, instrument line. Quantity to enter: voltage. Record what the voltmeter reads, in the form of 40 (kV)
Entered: 1.4 (kV)
